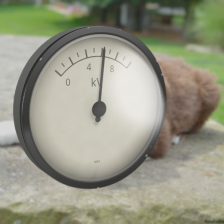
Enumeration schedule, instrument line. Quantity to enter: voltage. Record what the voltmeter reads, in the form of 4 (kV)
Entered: 6 (kV)
